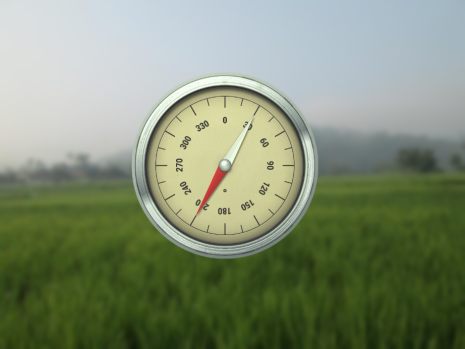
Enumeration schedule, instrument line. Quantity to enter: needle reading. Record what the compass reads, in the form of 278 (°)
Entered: 210 (°)
